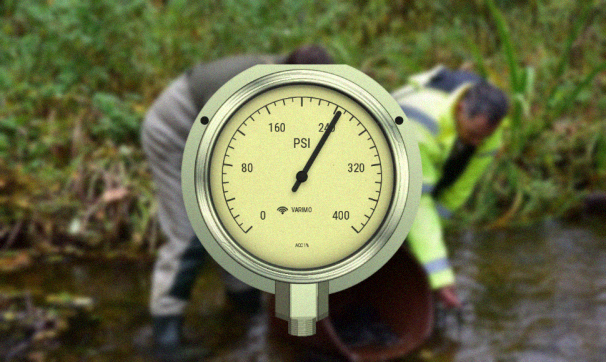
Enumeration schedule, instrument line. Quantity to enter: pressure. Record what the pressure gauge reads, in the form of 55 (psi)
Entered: 245 (psi)
